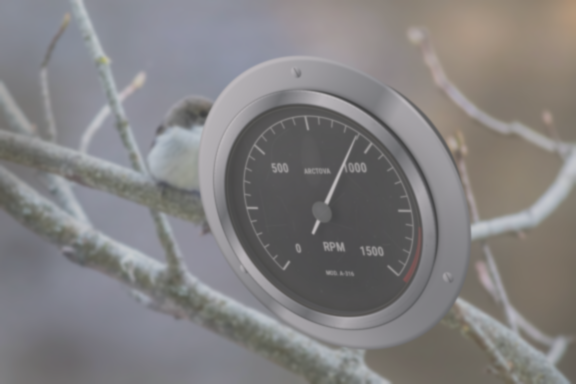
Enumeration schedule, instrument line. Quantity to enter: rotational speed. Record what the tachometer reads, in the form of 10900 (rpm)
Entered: 950 (rpm)
